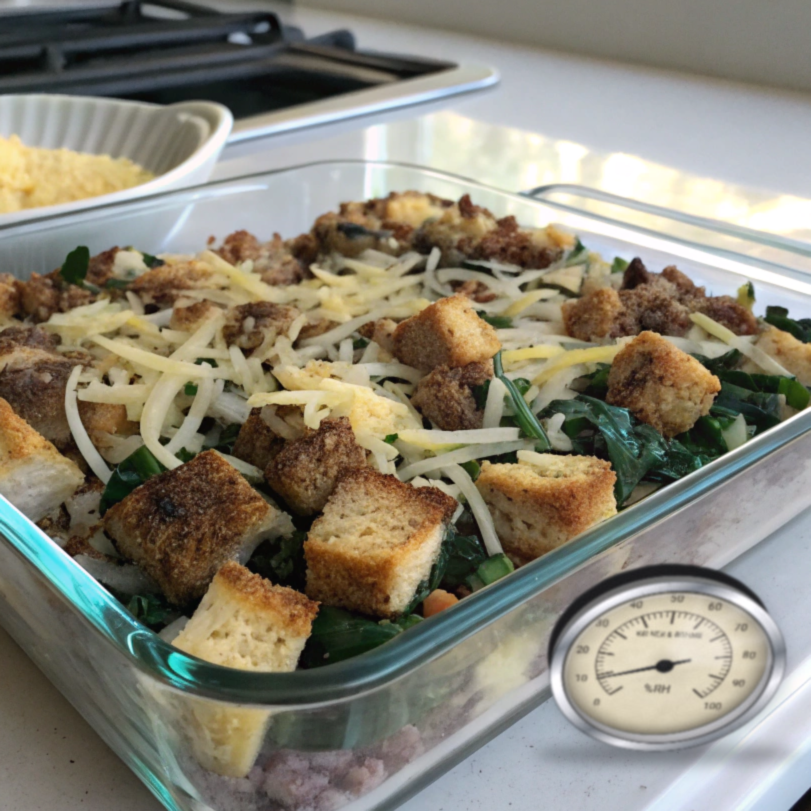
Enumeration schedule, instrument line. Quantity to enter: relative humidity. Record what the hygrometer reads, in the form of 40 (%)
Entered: 10 (%)
